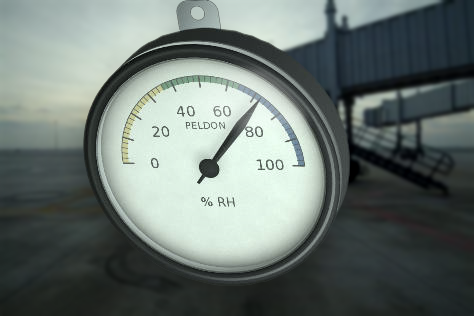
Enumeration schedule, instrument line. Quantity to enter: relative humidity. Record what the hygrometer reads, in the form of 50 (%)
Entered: 72 (%)
